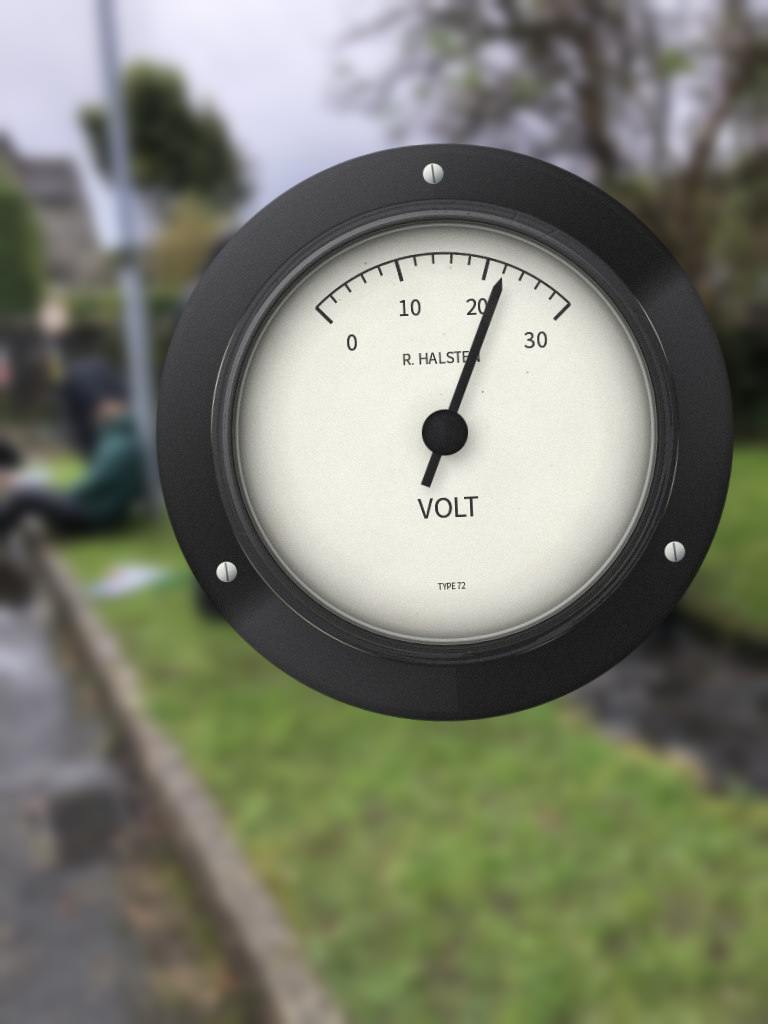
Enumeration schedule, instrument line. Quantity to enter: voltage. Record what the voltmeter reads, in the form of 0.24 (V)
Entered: 22 (V)
